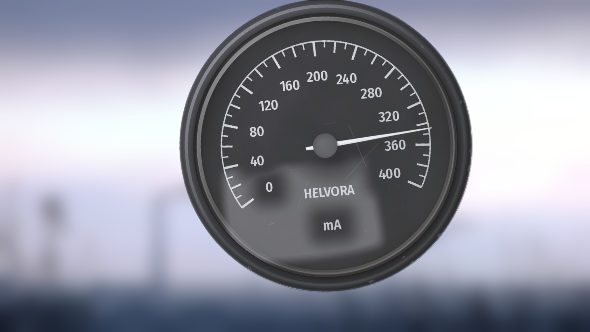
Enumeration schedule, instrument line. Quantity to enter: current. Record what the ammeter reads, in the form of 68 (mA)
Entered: 345 (mA)
